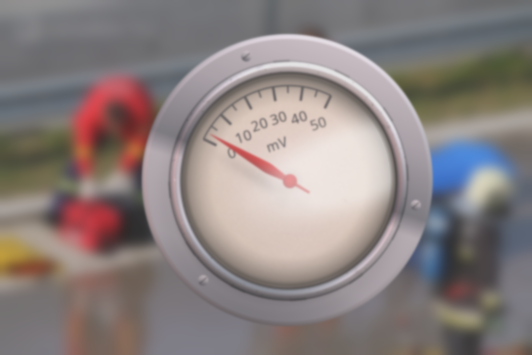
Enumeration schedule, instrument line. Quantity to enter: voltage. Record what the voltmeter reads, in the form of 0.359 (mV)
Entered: 2.5 (mV)
